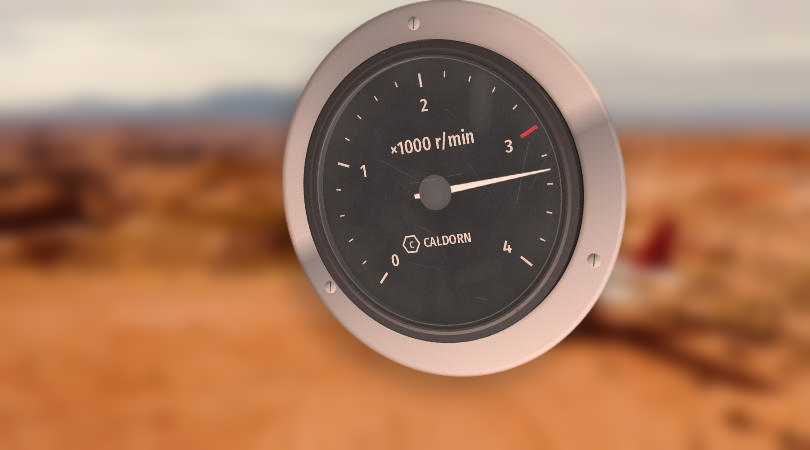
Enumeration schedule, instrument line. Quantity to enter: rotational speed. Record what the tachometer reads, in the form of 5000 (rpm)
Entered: 3300 (rpm)
